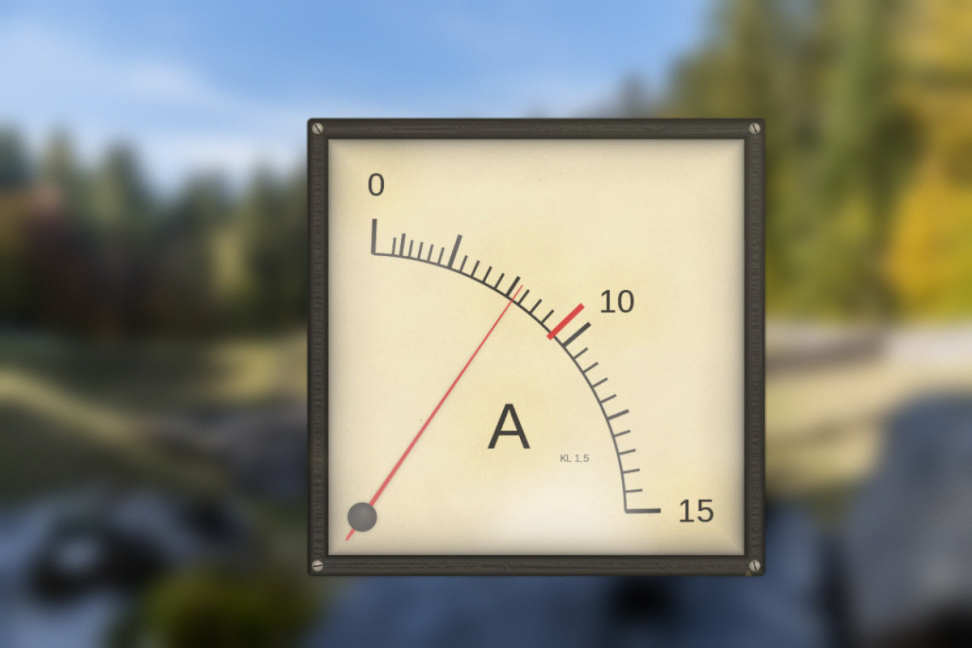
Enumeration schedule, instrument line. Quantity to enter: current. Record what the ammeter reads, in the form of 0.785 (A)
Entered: 7.75 (A)
